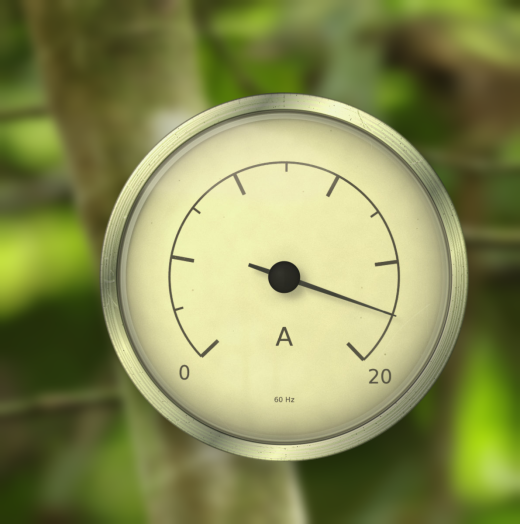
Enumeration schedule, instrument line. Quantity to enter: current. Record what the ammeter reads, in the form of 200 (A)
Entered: 18 (A)
